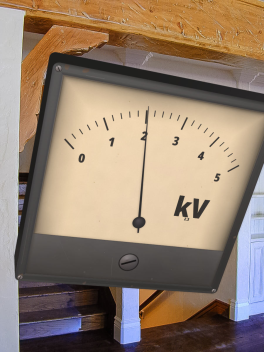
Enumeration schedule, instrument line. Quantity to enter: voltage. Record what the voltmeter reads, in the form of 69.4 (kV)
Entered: 2 (kV)
